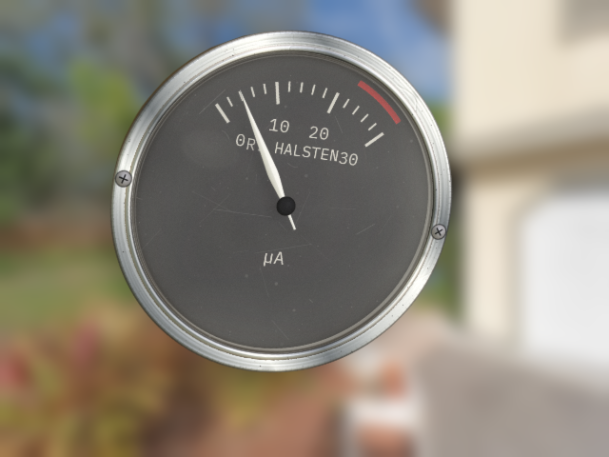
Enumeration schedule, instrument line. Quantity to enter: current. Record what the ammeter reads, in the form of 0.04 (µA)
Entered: 4 (µA)
